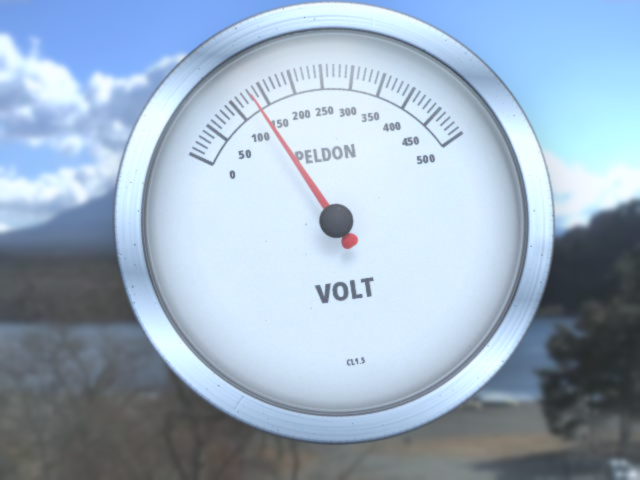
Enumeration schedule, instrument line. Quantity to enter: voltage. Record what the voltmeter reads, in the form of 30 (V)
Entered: 130 (V)
